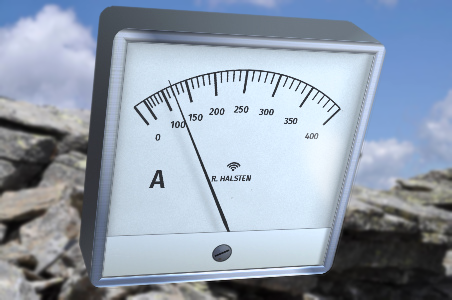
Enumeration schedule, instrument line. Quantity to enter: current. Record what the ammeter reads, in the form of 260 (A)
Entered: 120 (A)
